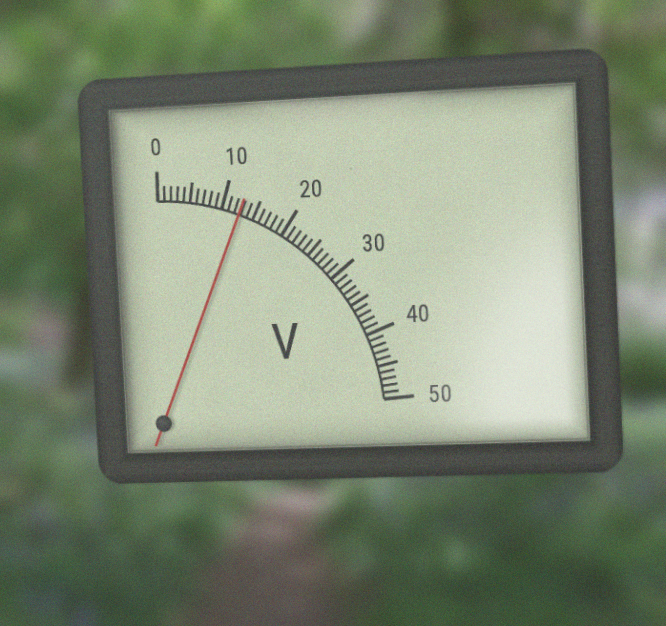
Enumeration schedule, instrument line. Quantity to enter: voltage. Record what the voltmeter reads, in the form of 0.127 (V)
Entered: 13 (V)
